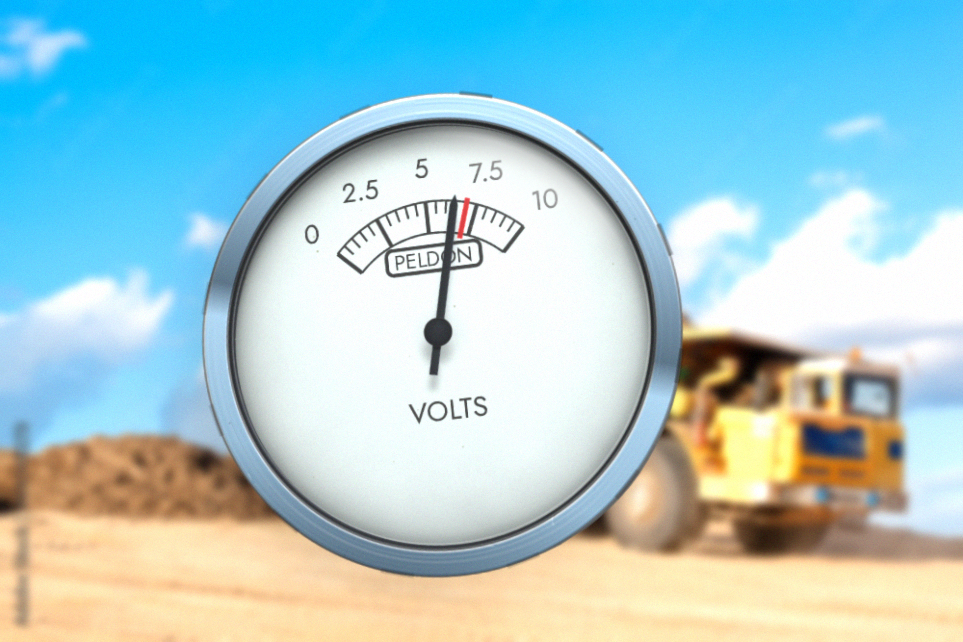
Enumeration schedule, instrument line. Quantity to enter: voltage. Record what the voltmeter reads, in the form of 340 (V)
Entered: 6.5 (V)
